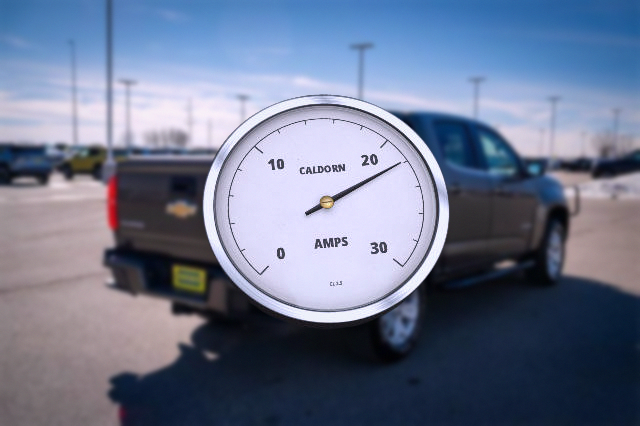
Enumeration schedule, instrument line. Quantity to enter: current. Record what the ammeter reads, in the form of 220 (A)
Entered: 22 (A)
